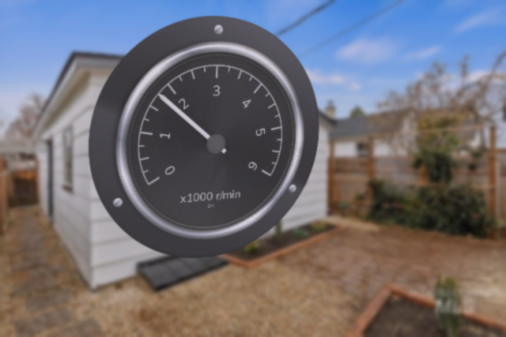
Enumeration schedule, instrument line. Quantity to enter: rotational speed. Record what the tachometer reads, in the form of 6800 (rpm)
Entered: 1750 (rpm)
